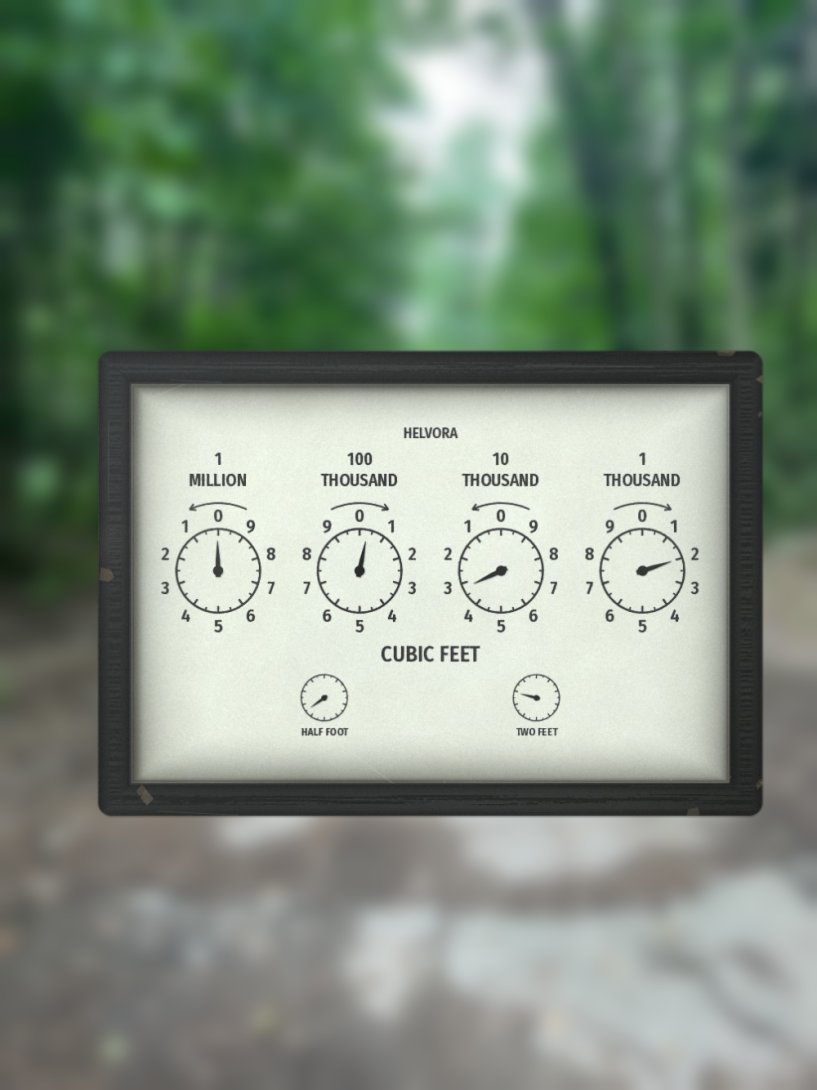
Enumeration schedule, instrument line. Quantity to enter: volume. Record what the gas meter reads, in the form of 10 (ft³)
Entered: 3200 (ft³)
